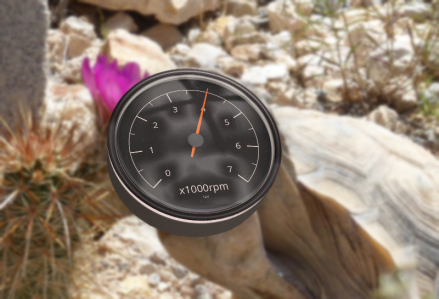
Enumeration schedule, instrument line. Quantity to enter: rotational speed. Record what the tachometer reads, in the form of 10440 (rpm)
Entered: 4000 (rpm)
